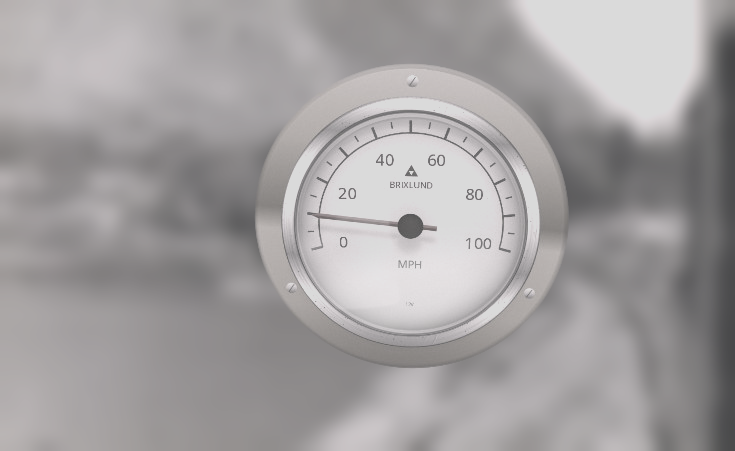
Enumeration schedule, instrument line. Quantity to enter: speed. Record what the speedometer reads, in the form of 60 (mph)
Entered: 10 (mph)
